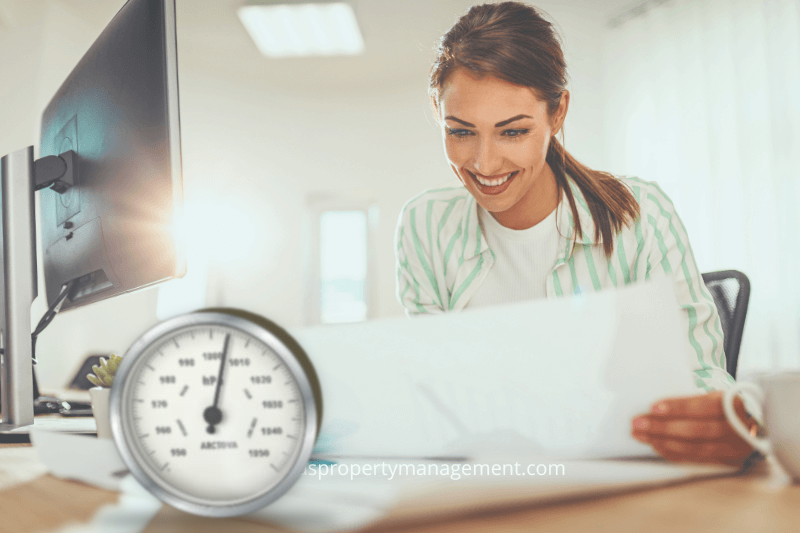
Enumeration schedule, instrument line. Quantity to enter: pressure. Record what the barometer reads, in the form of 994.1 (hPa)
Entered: 1005 (hPa)
